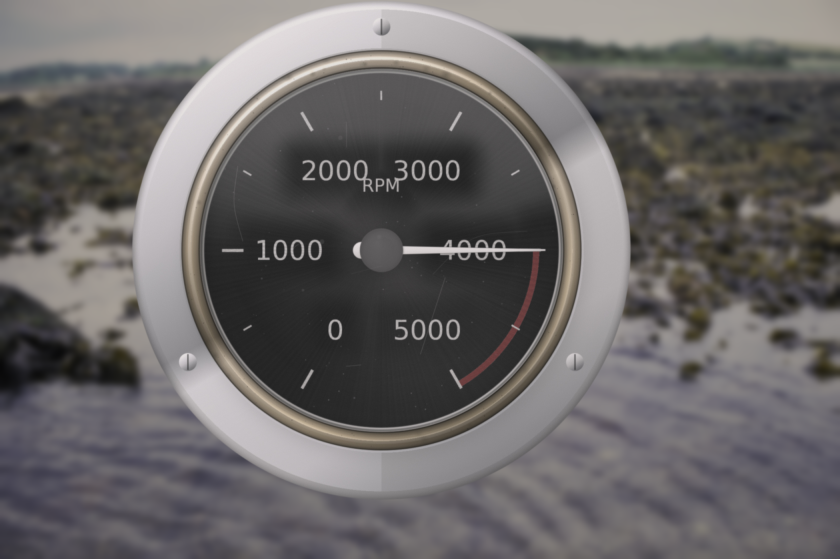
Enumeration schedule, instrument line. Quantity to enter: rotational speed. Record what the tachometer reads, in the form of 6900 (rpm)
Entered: 4000 (rpm)
